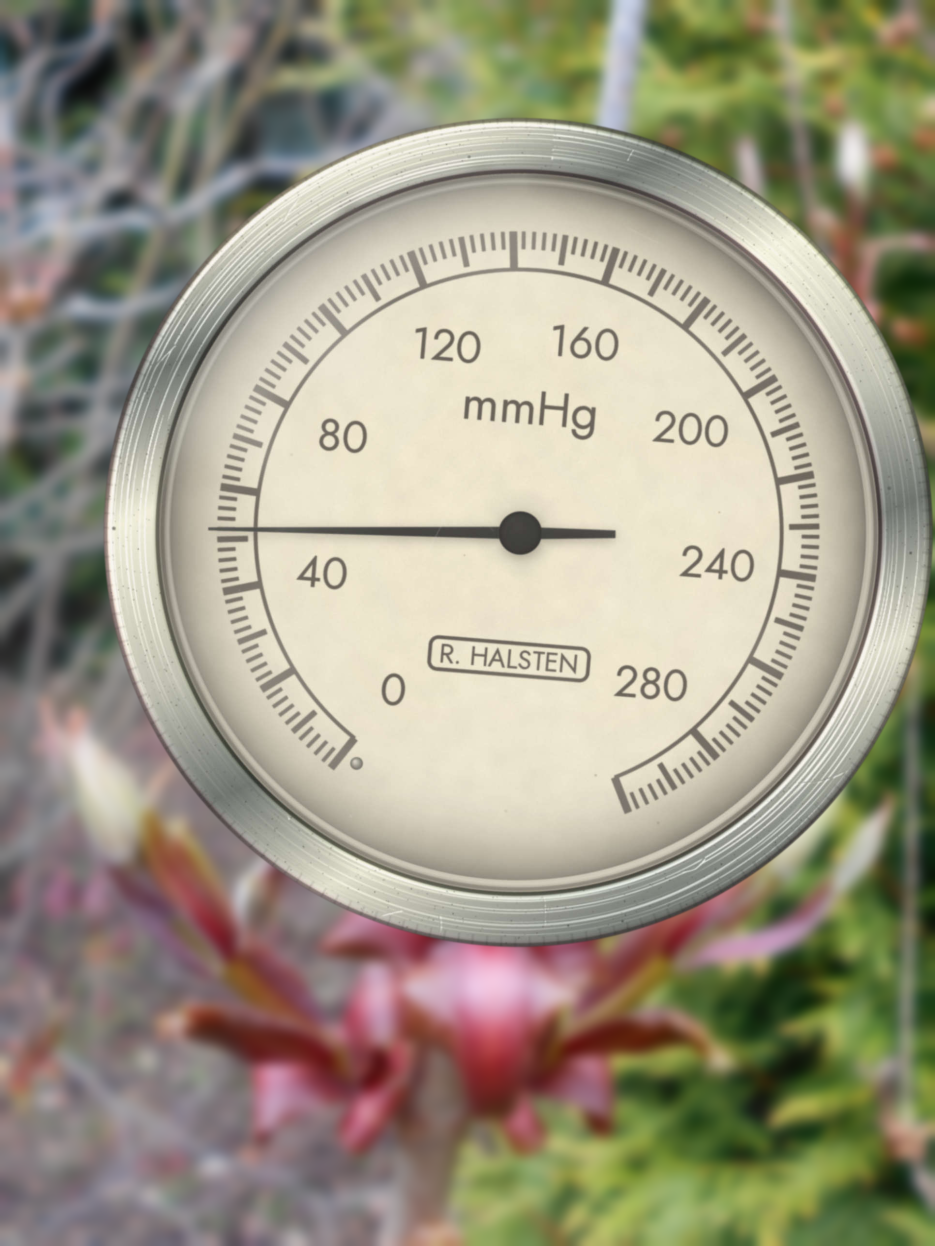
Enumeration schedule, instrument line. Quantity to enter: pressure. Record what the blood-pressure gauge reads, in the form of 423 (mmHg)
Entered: 52 (mmHg)
